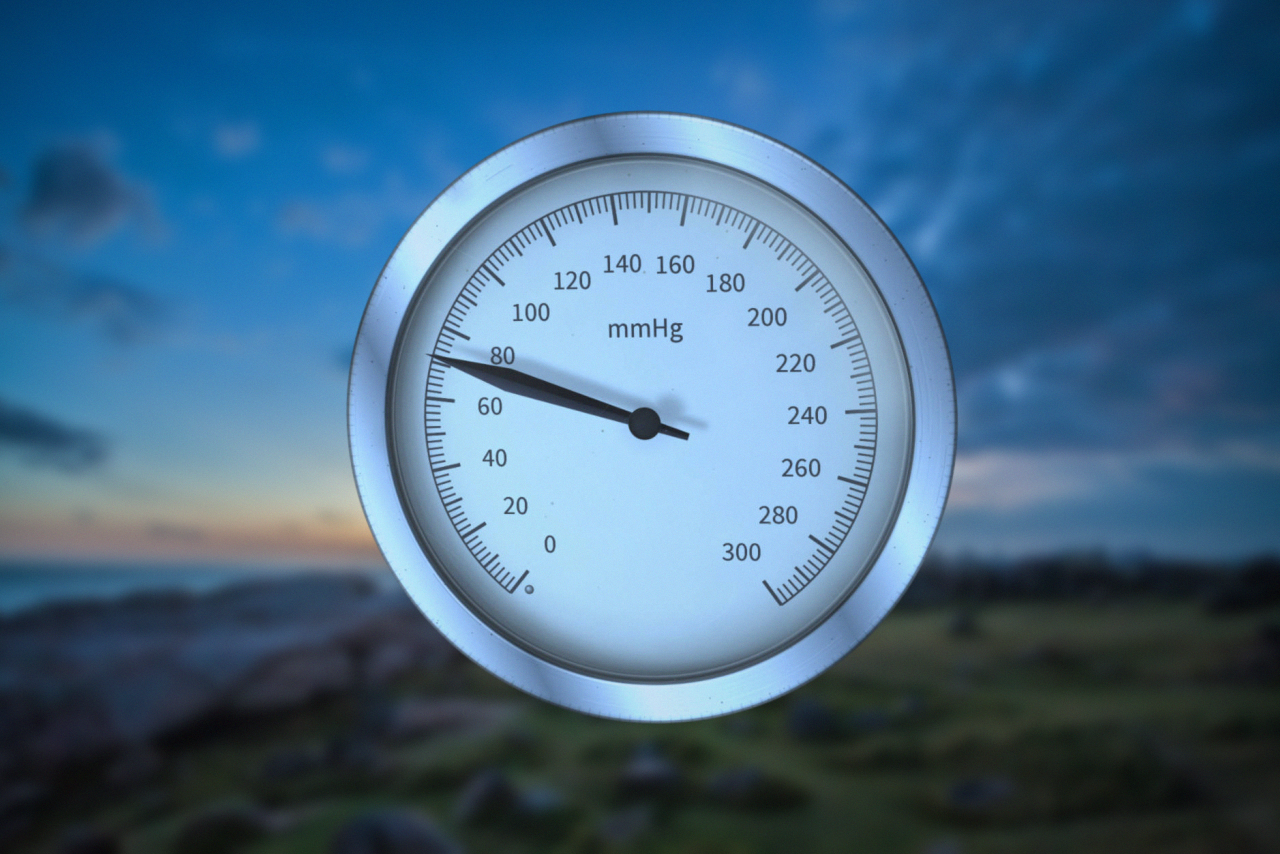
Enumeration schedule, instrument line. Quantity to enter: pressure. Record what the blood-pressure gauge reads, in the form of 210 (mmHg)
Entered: 72 (mmHg)
